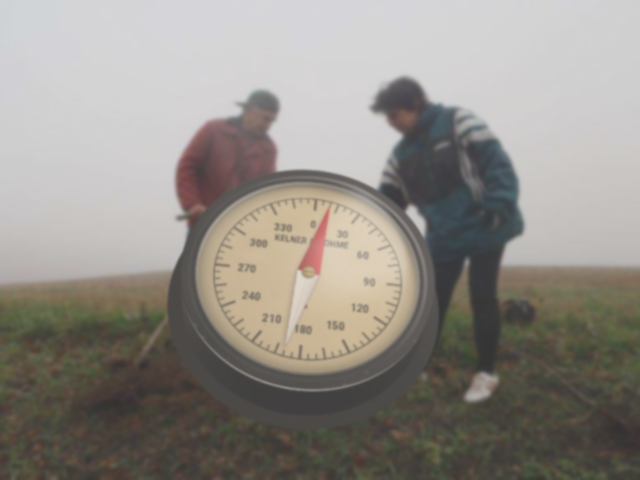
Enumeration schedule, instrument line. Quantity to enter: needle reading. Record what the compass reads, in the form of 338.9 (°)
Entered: 10 (°)
